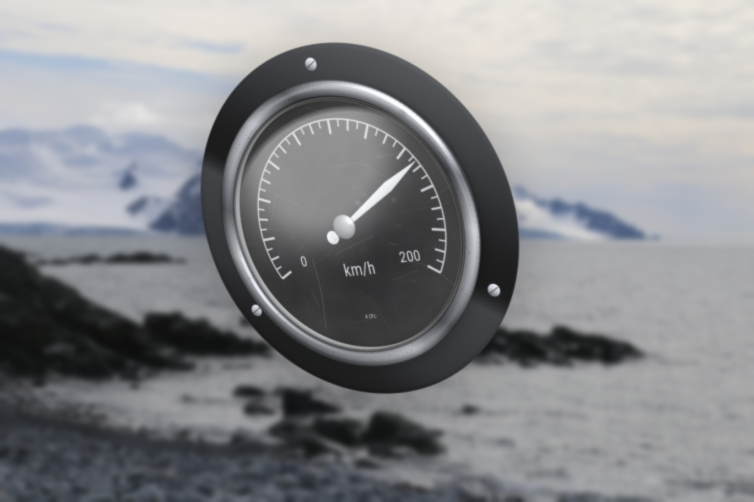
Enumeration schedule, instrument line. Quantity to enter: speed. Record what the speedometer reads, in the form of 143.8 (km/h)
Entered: 147.5 (km/h)
